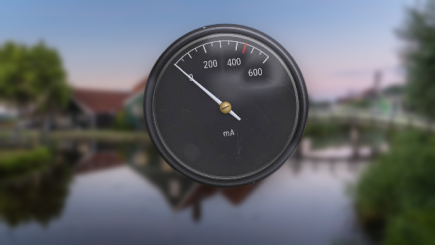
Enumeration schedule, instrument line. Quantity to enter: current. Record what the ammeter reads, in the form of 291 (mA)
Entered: 0 (mA)
